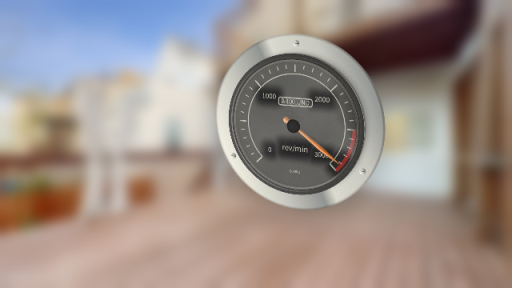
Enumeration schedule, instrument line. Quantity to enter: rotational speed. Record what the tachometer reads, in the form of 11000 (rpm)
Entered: 2900 (rpm)
